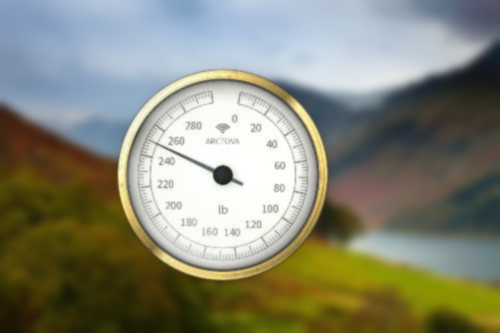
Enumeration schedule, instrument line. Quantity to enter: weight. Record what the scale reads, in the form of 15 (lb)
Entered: 250 (lb)
